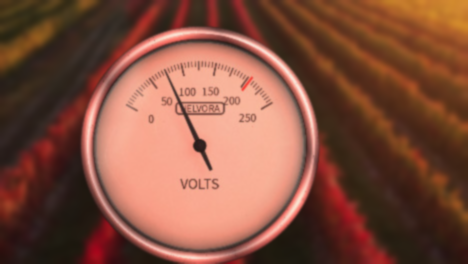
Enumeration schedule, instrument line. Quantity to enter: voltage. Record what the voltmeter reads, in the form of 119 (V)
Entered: 75 (V)
